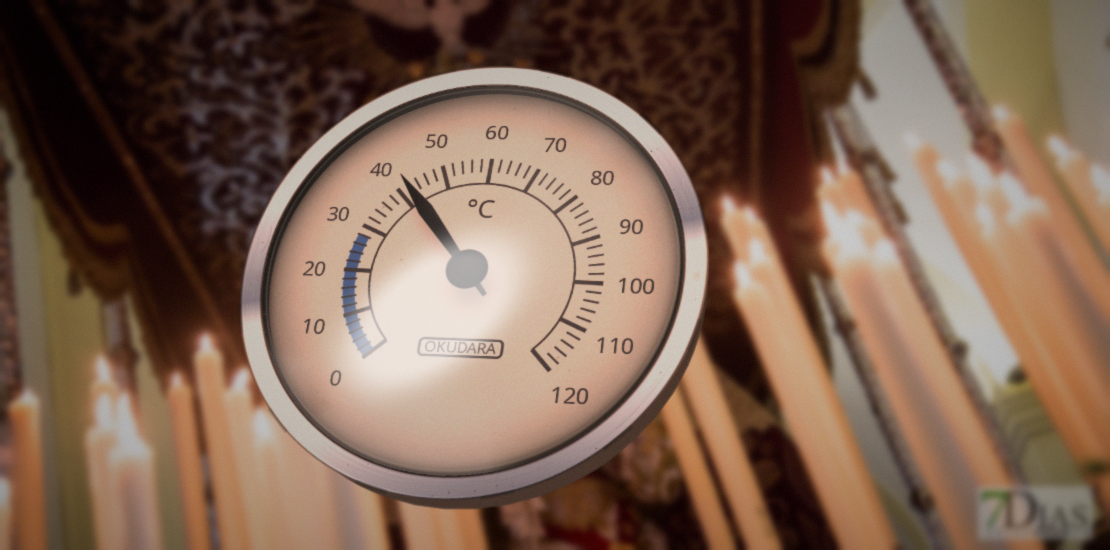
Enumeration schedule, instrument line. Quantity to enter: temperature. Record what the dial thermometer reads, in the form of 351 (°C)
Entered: 42 (°C)
